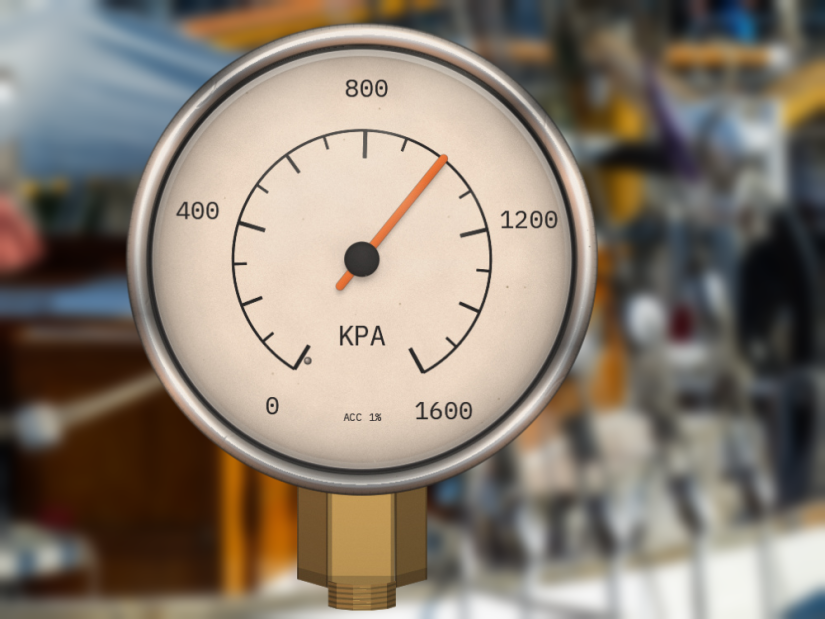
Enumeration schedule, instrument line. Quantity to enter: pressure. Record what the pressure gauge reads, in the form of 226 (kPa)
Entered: 1000 (kPa)
